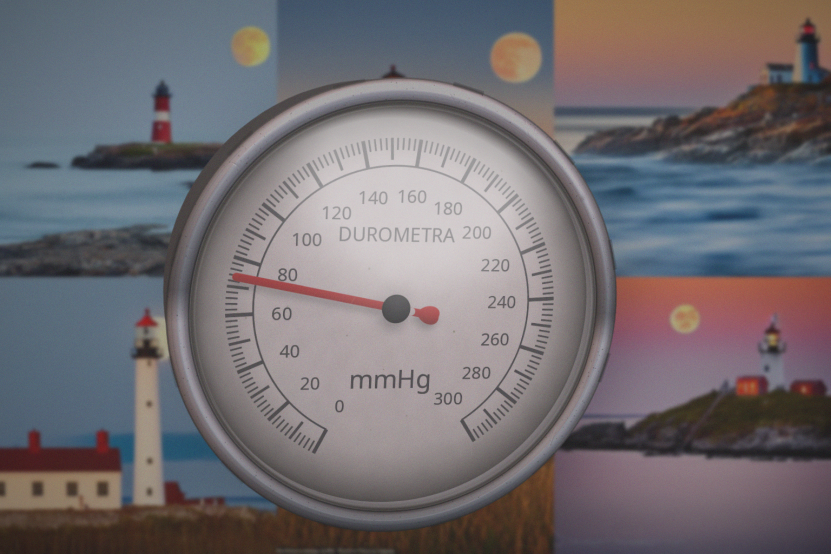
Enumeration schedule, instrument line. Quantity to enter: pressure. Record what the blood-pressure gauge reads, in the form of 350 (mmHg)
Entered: 74 (mmHg)
